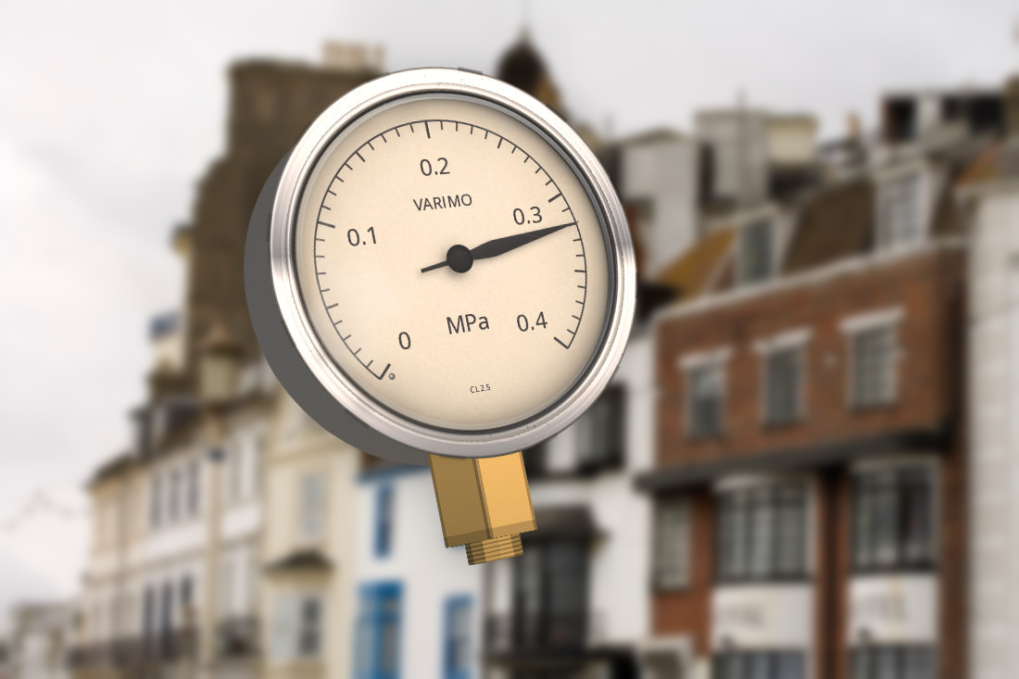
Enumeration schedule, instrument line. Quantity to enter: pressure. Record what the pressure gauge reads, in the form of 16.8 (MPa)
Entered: 0.32 (MPa)
